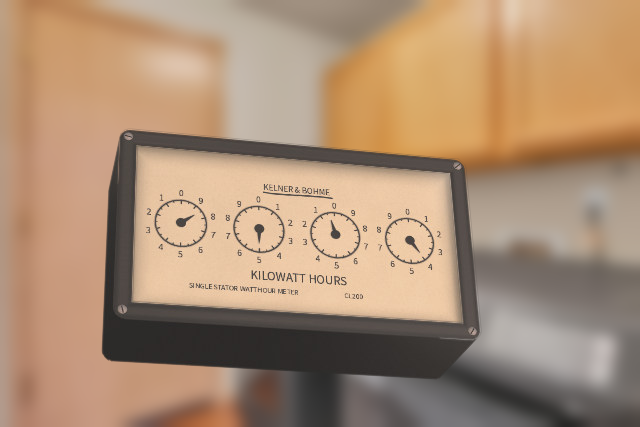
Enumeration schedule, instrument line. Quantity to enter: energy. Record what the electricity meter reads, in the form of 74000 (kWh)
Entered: 8504 (kWh)
